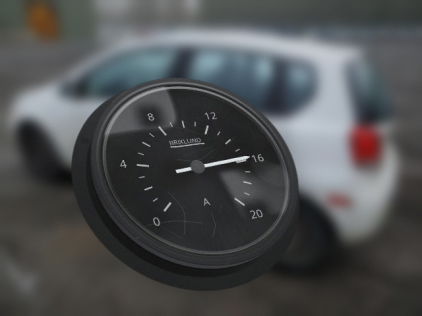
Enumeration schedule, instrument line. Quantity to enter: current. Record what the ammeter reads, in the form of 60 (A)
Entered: 16 (A)
